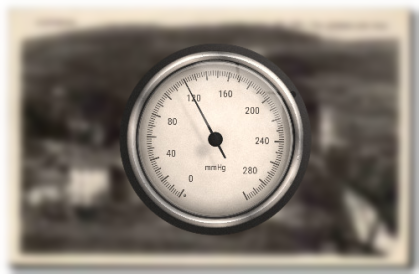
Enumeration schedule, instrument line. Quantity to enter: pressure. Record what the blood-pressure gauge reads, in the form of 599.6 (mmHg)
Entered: 120 (mmHg)
